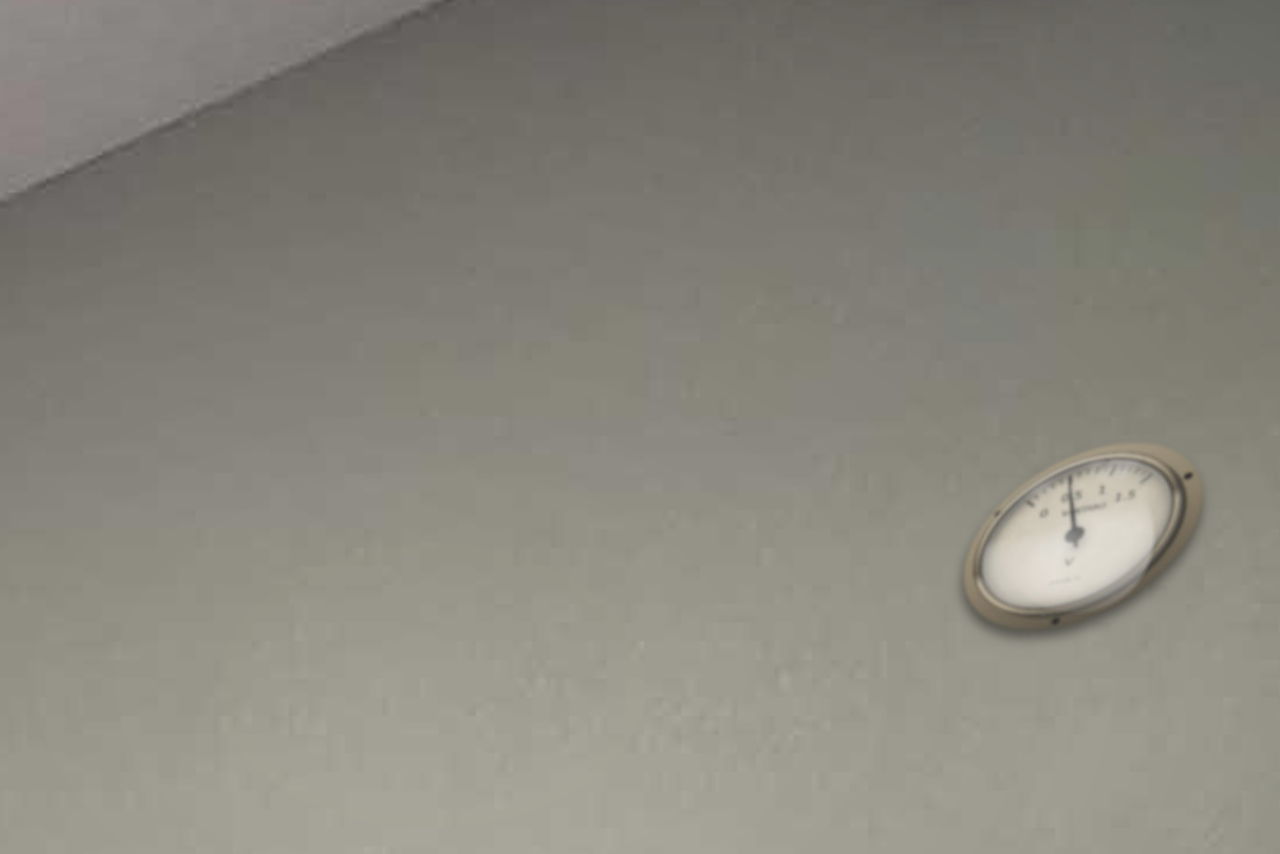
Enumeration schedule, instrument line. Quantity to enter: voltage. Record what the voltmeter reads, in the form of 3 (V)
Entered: 0.5 (V)
